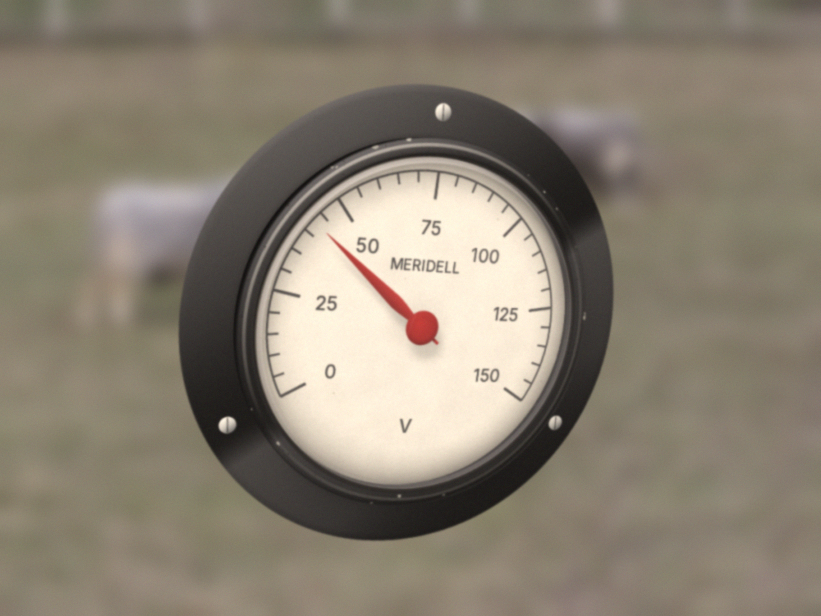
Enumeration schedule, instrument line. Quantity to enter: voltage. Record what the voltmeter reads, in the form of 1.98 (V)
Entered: 42.5 (V)
